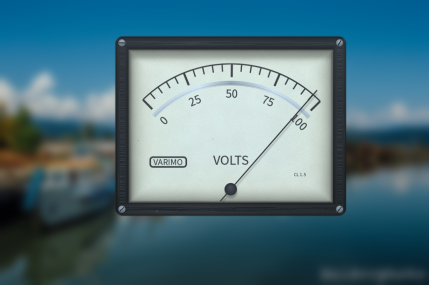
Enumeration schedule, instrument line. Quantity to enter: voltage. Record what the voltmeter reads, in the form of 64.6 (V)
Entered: 95 (V)
